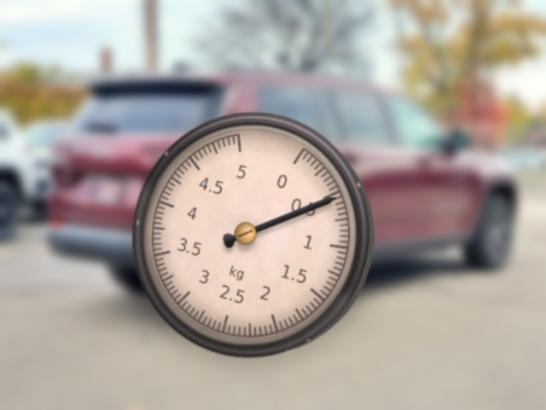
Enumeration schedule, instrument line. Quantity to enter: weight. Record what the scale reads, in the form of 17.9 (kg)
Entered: 0.55 (kg)
